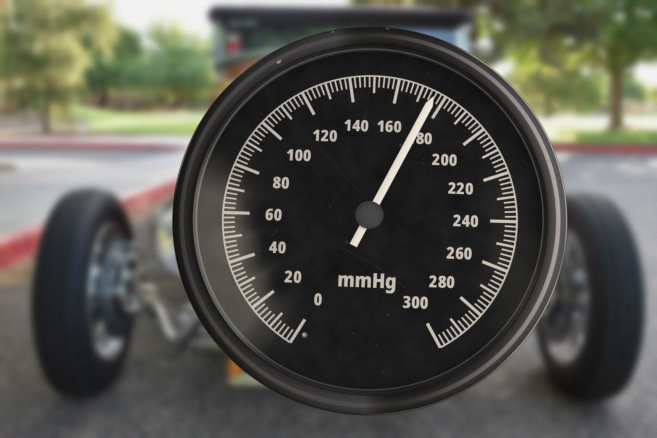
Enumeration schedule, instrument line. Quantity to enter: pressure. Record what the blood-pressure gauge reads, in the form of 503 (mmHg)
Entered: 176 (mmHg)
